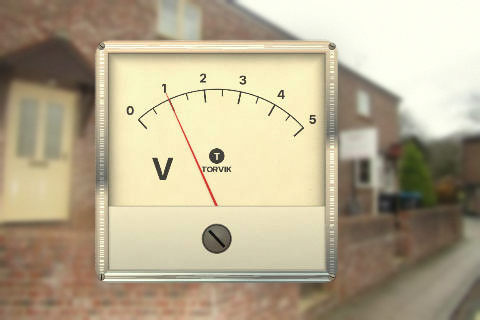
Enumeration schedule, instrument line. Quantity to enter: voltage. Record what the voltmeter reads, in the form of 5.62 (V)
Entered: 1 (V)
